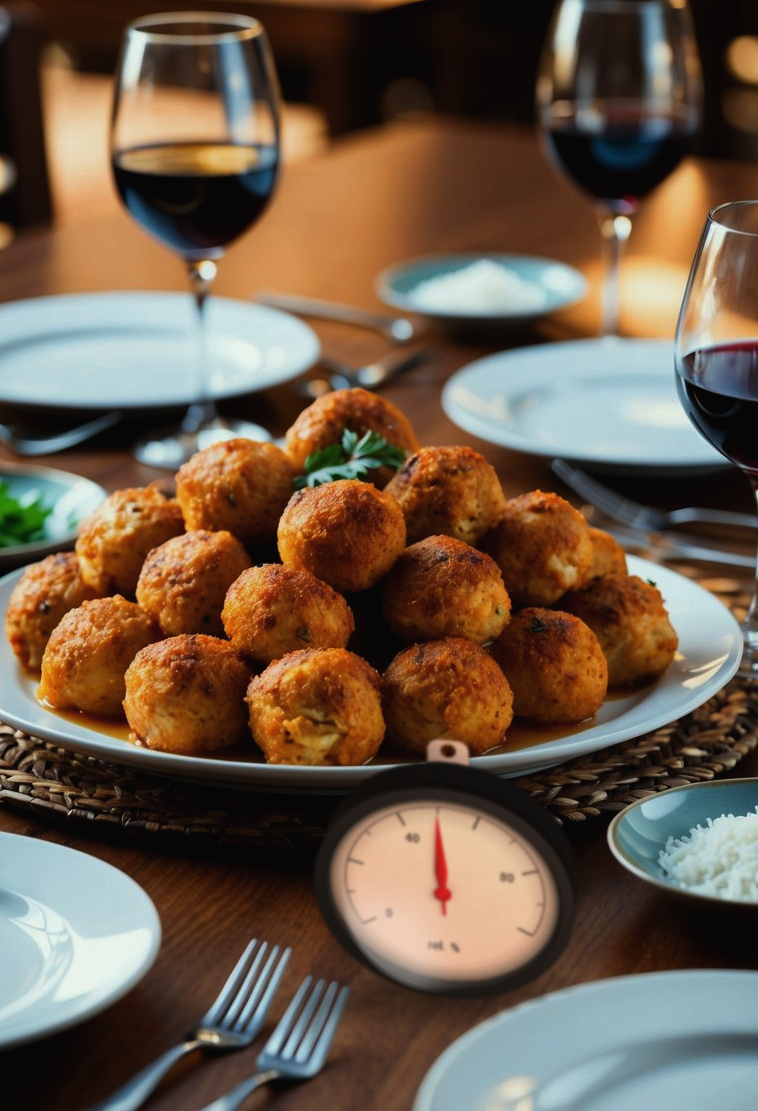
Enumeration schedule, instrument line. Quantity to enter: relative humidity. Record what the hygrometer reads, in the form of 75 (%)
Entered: 50 (%)
